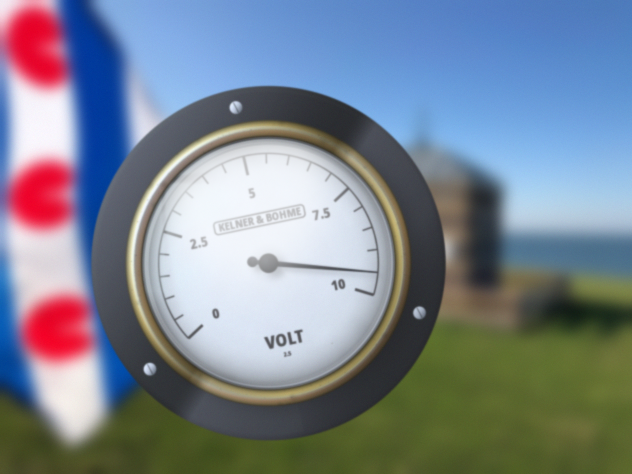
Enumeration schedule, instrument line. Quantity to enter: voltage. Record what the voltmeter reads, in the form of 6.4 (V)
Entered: 9.5 (V)
